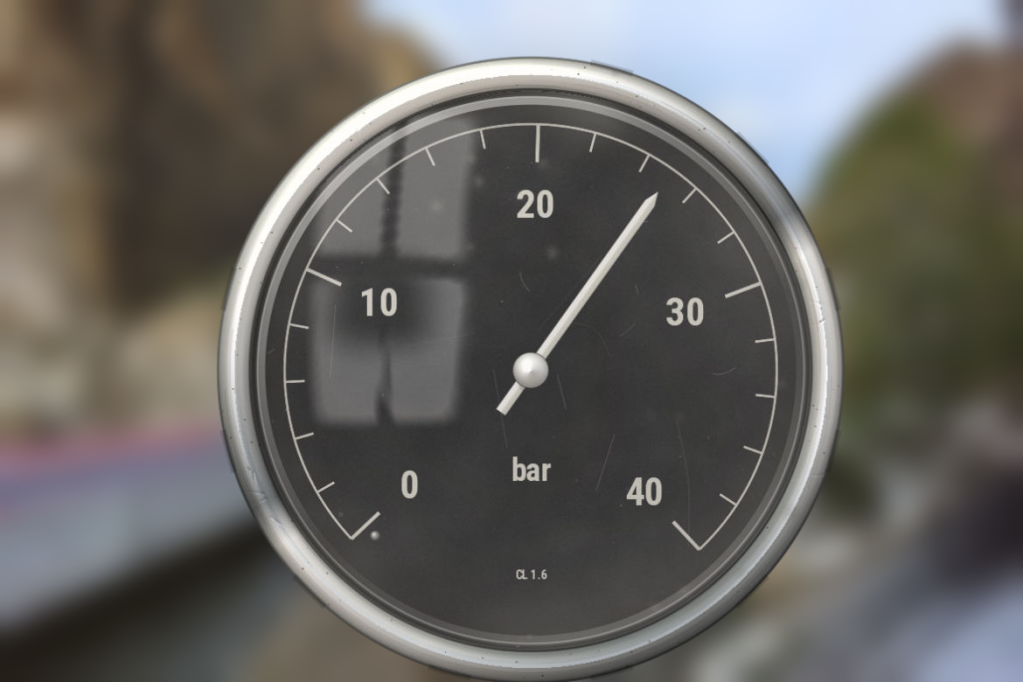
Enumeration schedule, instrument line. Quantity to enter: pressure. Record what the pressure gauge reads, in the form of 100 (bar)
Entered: 25 (bar)
